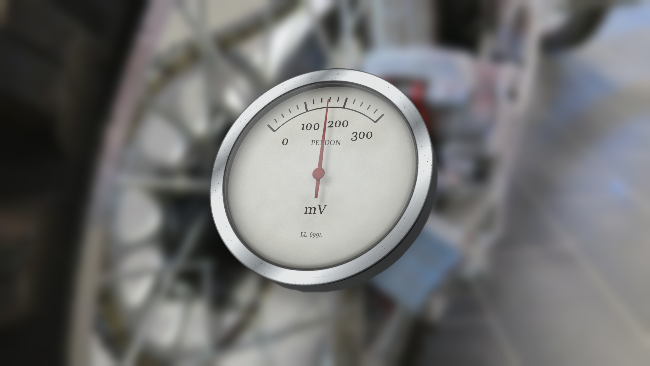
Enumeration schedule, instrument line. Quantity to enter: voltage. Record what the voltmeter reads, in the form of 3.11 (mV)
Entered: 160 (mV)
